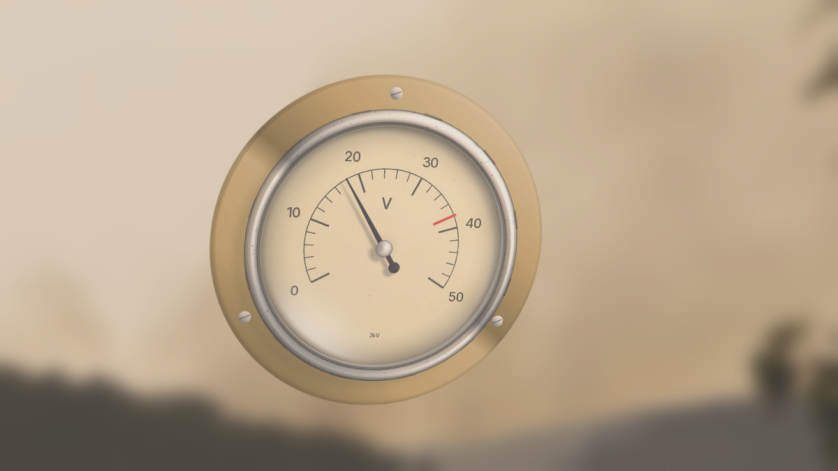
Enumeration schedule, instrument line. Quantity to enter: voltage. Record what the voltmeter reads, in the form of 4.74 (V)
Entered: 18 (V)
